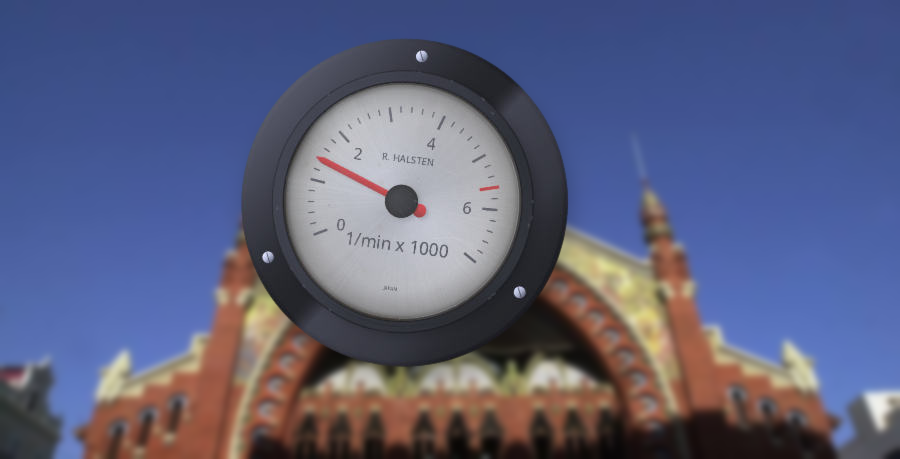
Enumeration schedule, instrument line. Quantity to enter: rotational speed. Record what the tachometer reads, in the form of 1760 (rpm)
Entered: 1400 (rpm)
